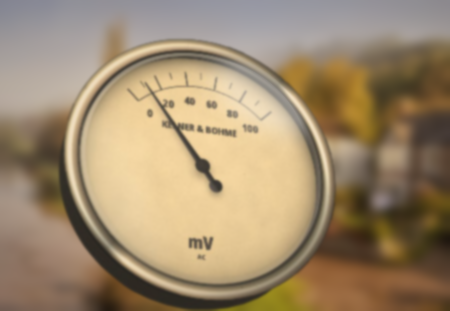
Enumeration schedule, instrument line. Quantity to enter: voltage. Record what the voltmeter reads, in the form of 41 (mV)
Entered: 10 (mV)
